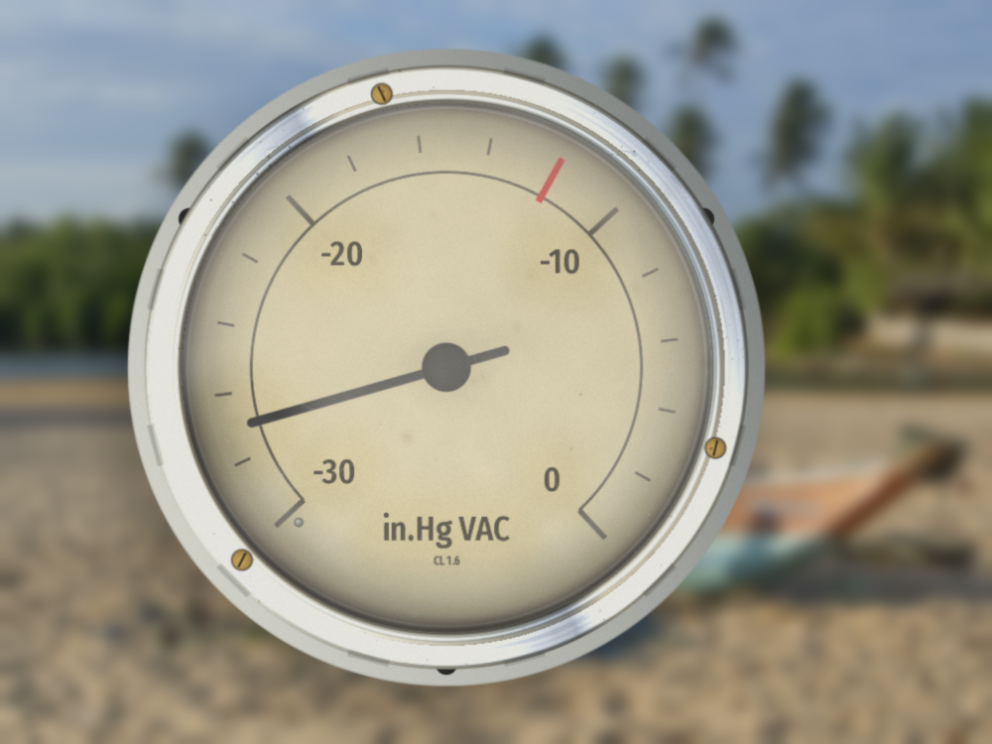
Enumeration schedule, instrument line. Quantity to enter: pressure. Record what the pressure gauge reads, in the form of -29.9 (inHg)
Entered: -27 (inHg)
